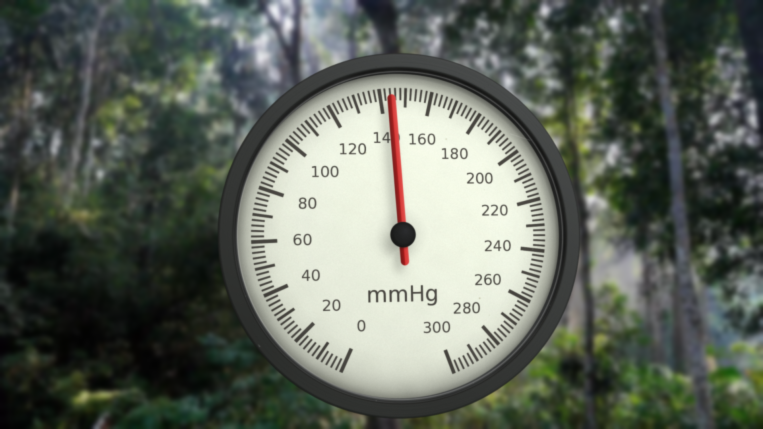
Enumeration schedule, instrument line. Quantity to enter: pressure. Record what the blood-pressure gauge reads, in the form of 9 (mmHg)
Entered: 144 (mmHg)
